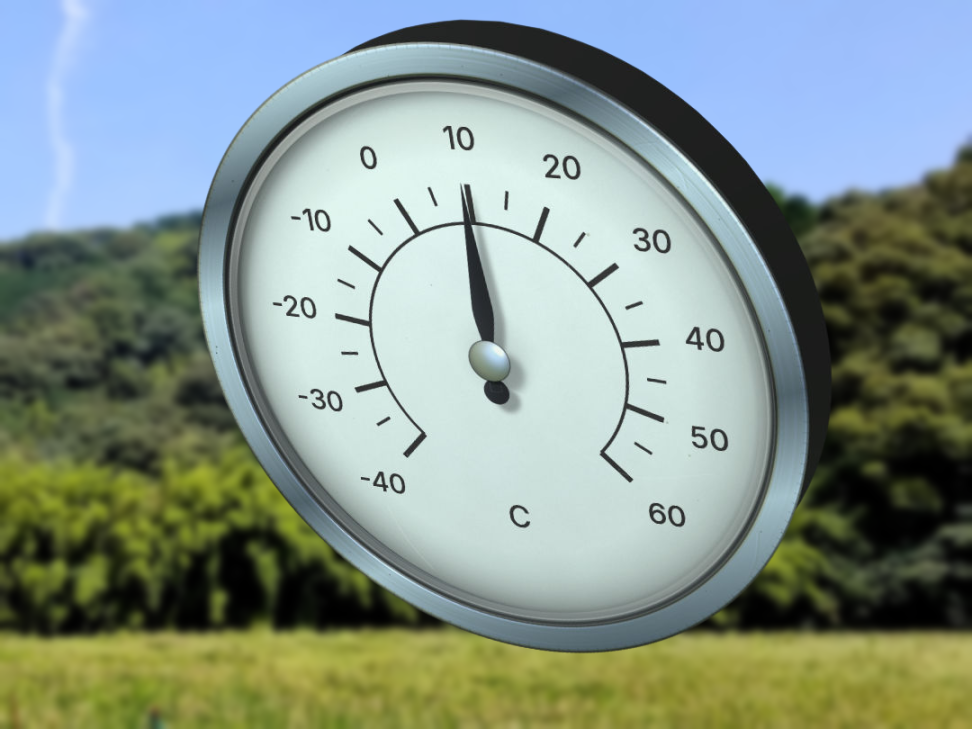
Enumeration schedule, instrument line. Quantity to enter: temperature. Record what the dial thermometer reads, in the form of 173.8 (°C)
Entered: 10 (°C)
